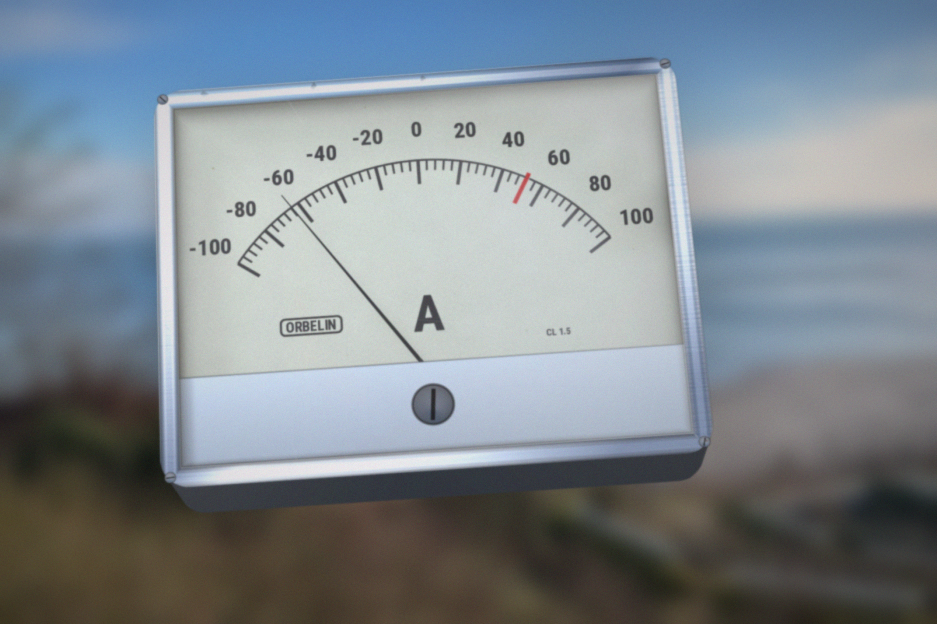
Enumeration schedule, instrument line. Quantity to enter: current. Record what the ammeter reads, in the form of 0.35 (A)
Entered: -64 (A)
